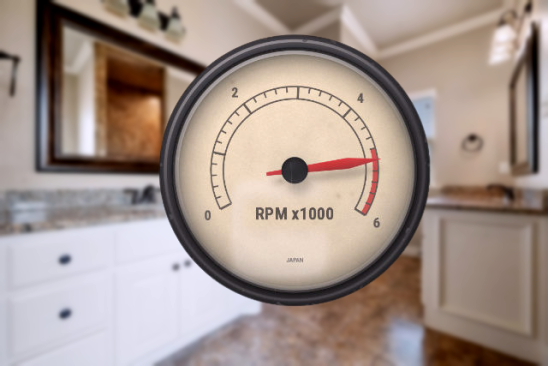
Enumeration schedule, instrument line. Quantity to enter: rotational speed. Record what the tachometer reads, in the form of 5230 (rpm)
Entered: 5000 (rpm)
